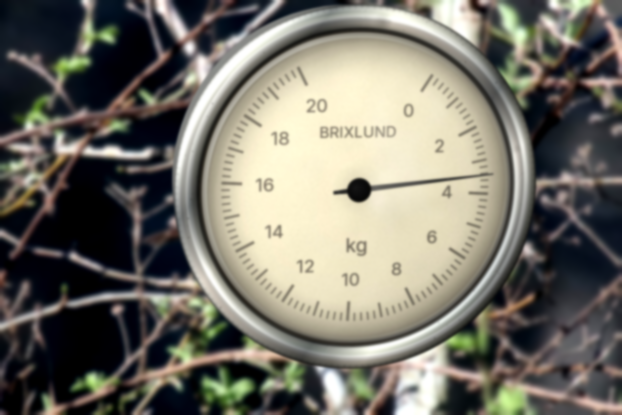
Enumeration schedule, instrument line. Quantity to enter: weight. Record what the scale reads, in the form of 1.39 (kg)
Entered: 3.4 (kg)
